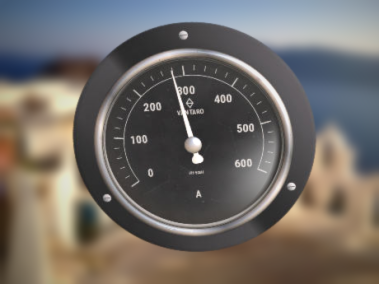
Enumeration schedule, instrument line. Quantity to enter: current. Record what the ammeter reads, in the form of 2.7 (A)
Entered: 280 (A)
